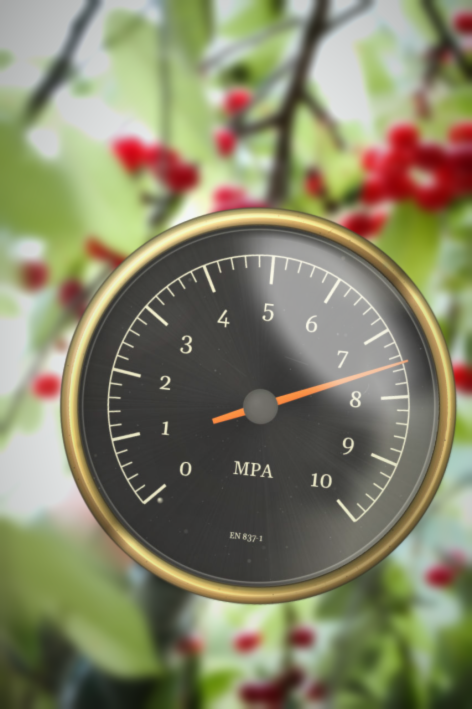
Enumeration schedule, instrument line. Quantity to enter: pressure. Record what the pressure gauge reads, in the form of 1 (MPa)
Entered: 7.5 (MPa)
